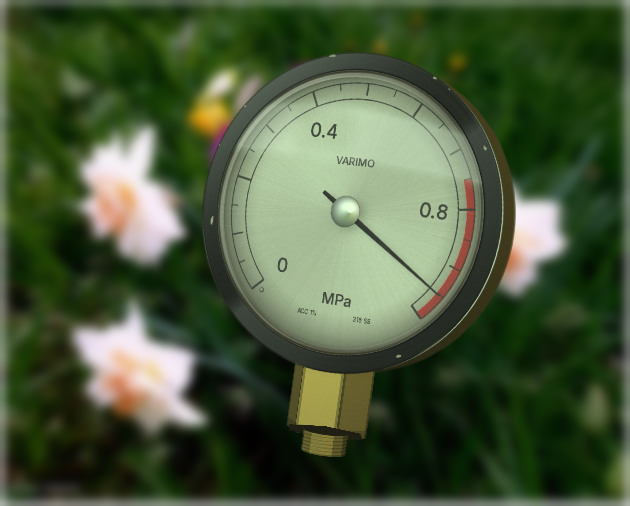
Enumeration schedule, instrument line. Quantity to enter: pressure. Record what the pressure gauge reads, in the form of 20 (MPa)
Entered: 0.95 (MPa)
